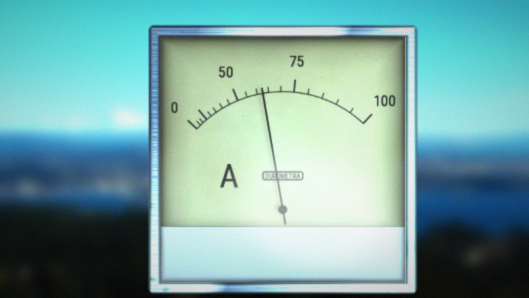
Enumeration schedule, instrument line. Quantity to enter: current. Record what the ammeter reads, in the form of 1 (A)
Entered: 62.5 (A)
